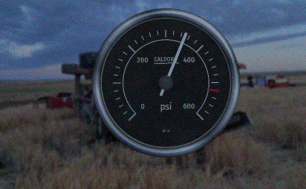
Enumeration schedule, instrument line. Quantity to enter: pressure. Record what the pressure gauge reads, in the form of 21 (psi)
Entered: 350 (psi)
